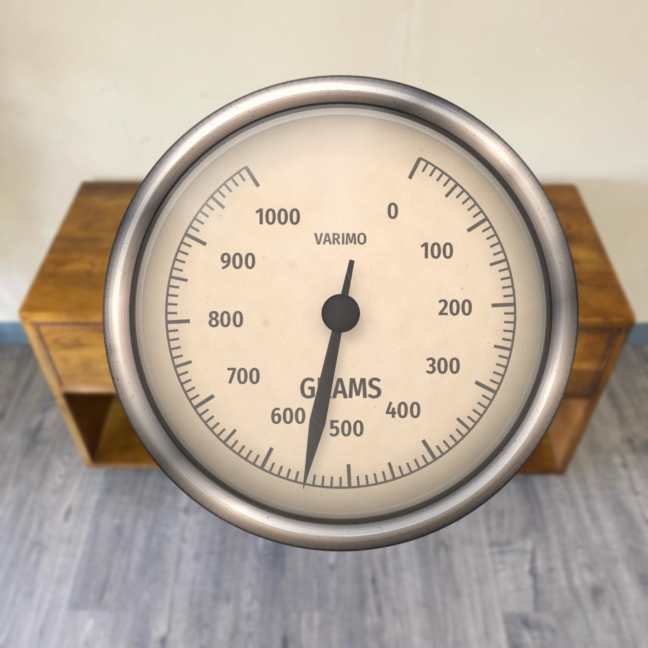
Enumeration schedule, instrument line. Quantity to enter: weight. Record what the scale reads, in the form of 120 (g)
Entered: 550 (g)
